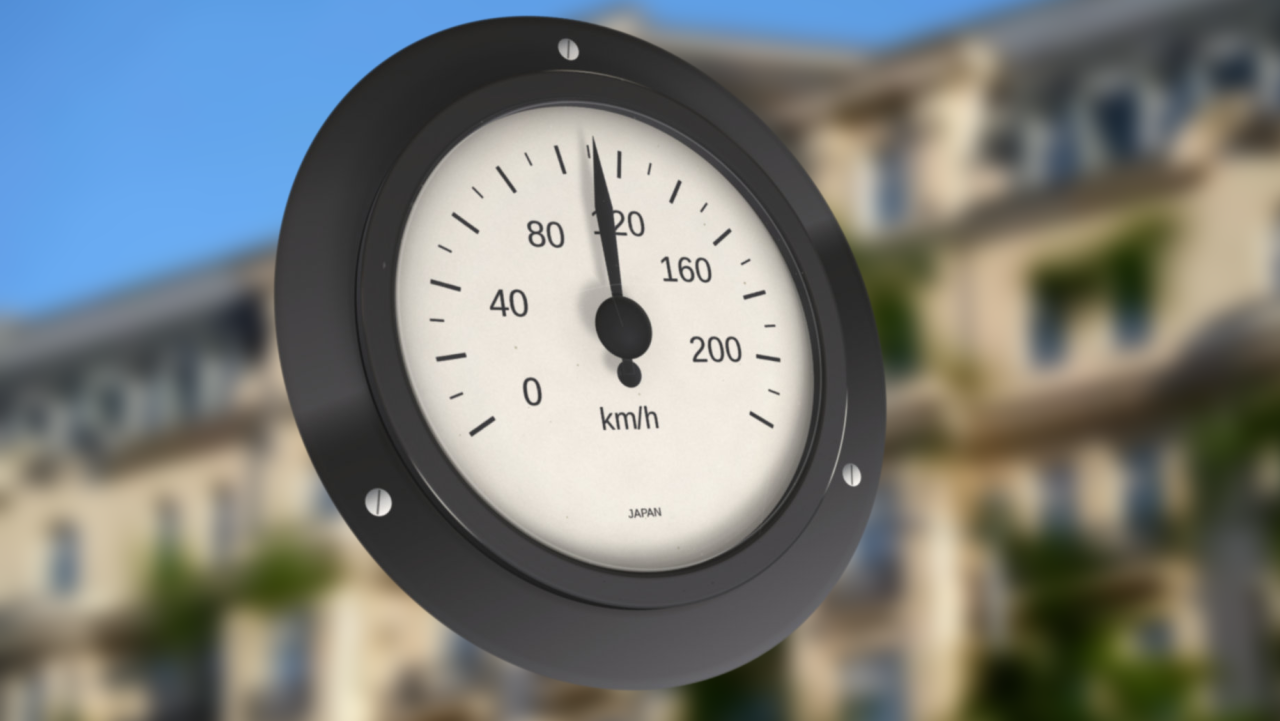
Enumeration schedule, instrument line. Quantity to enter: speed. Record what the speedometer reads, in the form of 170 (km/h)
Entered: 110 (km/h)
